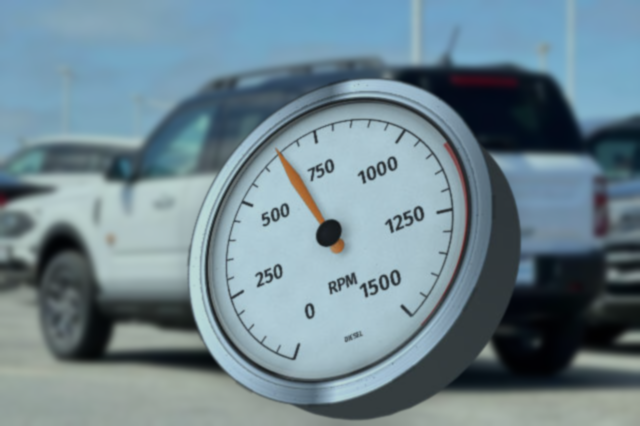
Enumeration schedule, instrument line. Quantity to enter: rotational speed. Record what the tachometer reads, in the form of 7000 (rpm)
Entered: 650 (rpm)
